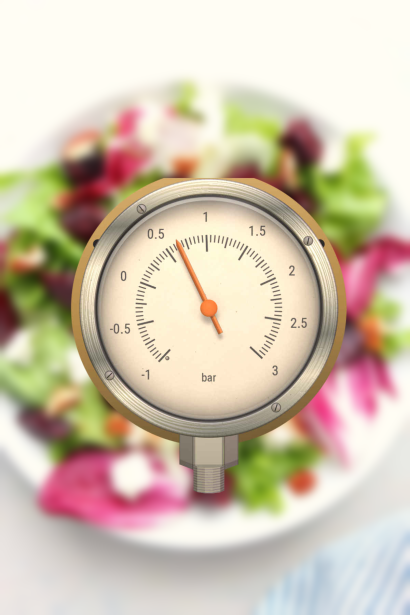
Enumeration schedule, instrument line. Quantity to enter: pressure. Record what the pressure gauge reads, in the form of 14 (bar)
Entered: 0.65 (bar)
